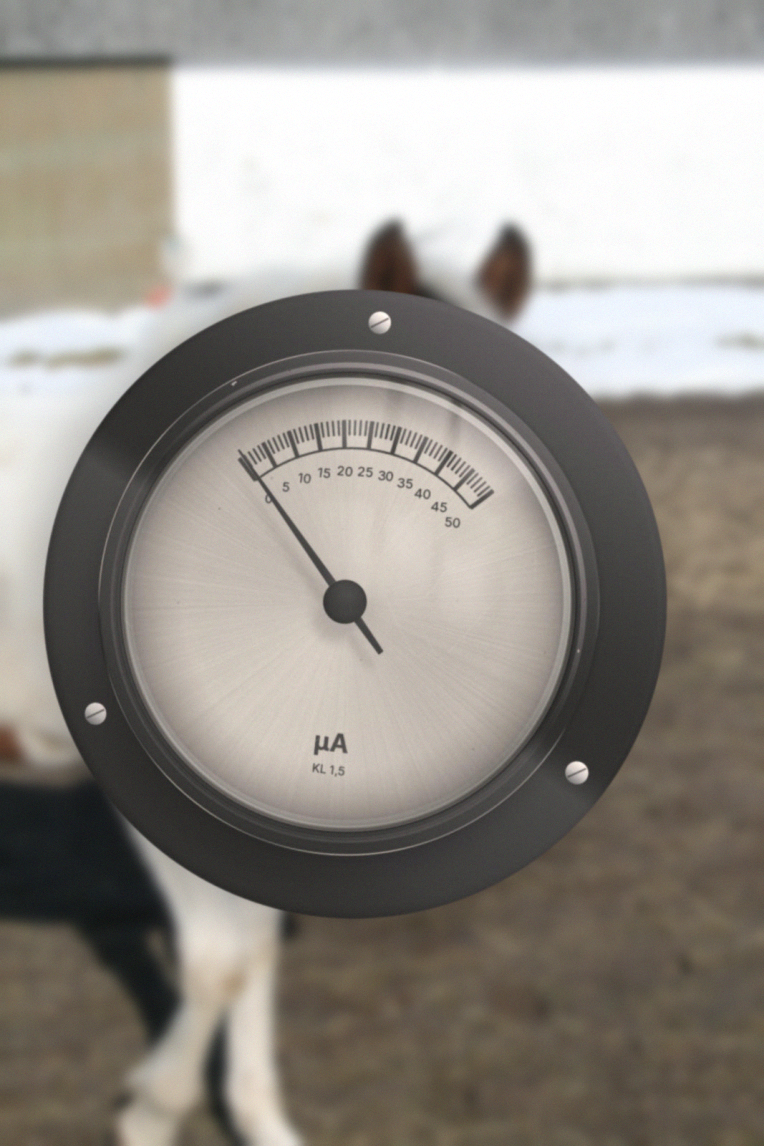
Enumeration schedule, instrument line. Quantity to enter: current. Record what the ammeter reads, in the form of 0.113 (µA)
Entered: 1 (µA)
